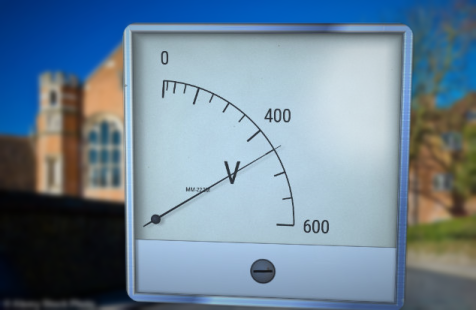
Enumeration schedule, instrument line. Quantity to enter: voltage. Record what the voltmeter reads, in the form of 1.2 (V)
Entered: 450 (V)
